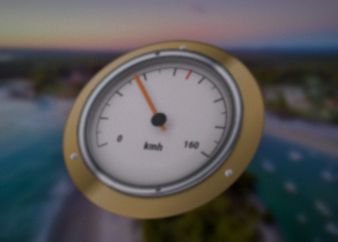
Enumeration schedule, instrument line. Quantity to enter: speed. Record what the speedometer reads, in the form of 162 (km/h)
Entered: 55 (km/h)
